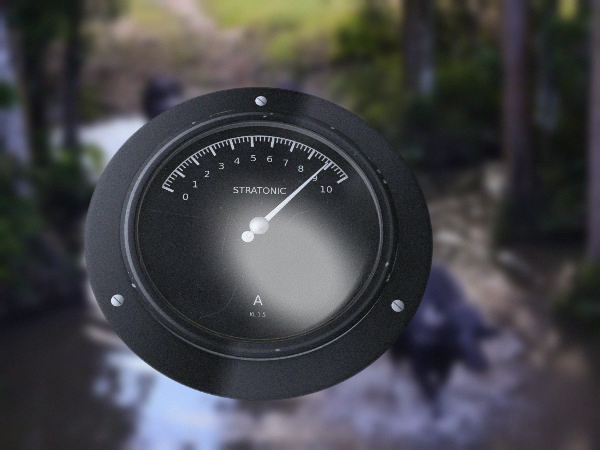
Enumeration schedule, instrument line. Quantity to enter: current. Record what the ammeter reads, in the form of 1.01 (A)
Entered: 9 (A)
